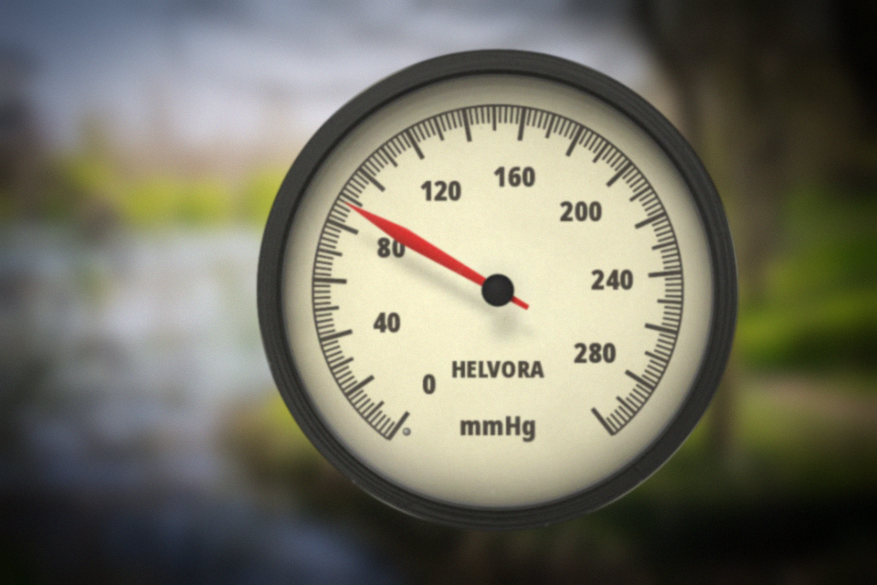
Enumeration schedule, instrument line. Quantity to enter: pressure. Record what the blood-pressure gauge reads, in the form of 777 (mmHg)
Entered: 88 (mmHg)
